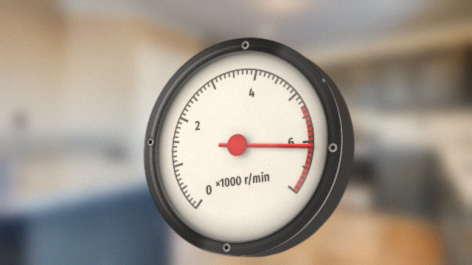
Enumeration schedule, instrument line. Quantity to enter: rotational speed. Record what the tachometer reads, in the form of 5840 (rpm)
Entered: 6100 (rpm)
